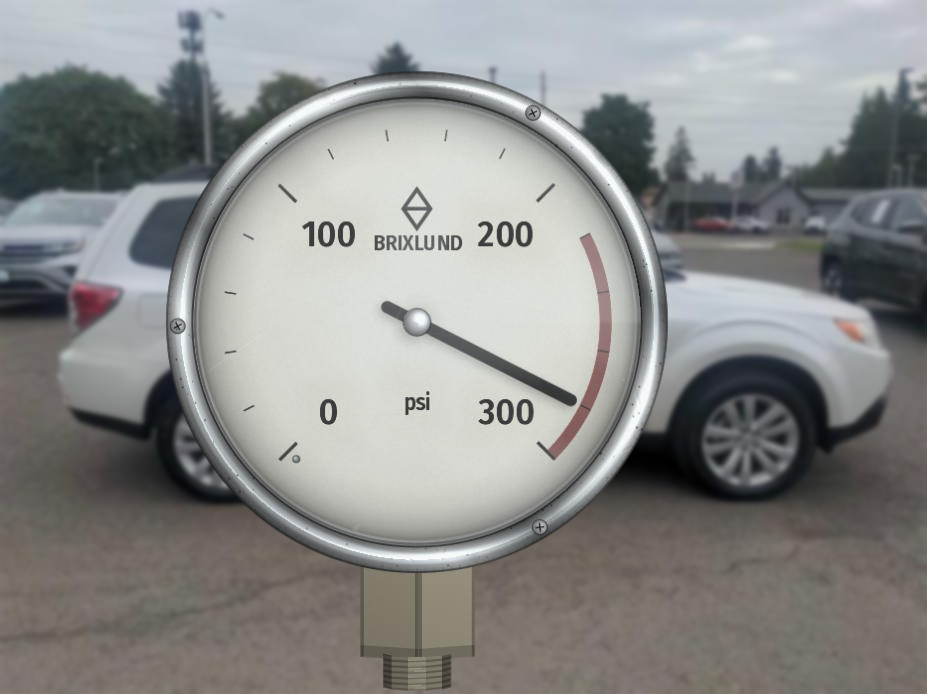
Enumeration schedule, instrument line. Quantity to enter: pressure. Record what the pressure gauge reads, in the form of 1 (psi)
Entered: 280 (psi)
